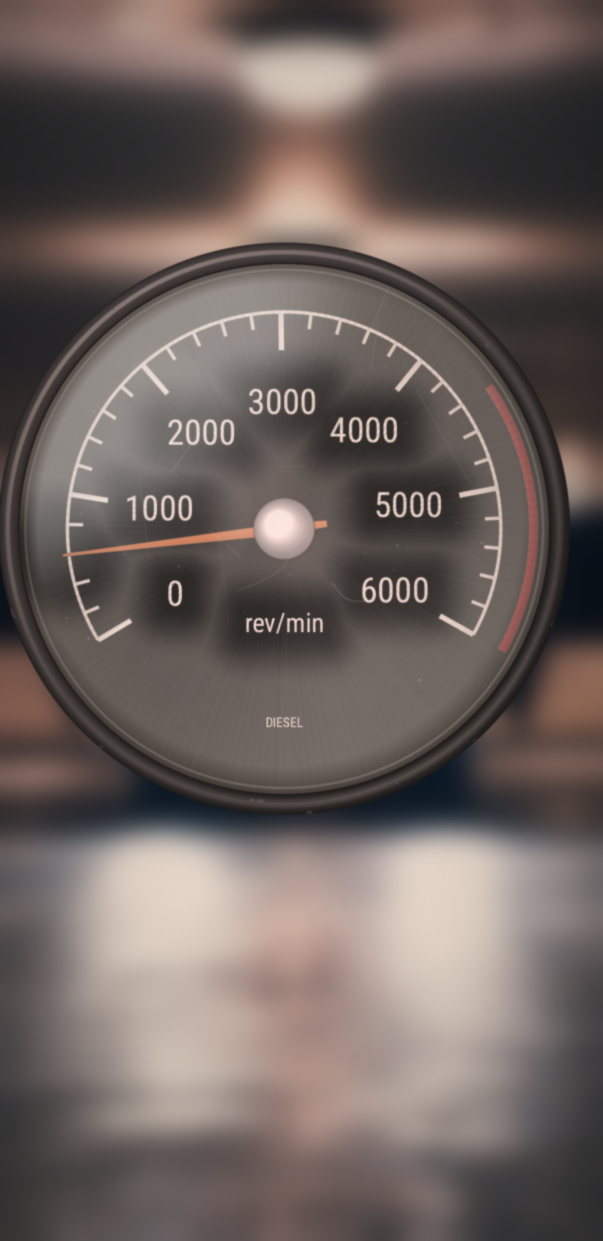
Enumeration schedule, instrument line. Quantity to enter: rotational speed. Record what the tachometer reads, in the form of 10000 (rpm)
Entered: 600 (rpm)
